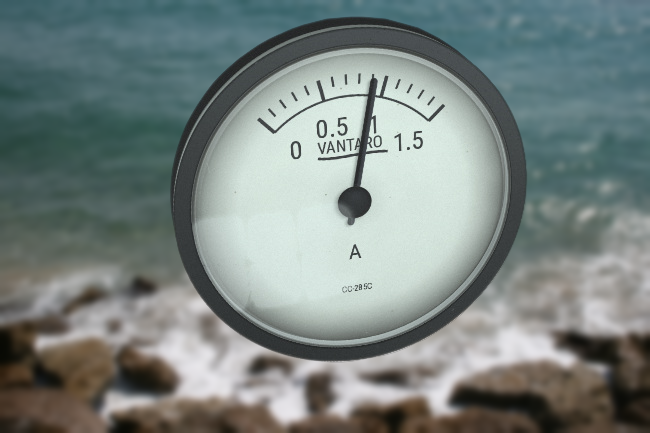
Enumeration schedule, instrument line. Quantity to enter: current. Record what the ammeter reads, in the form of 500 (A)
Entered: 0.9 (A)
